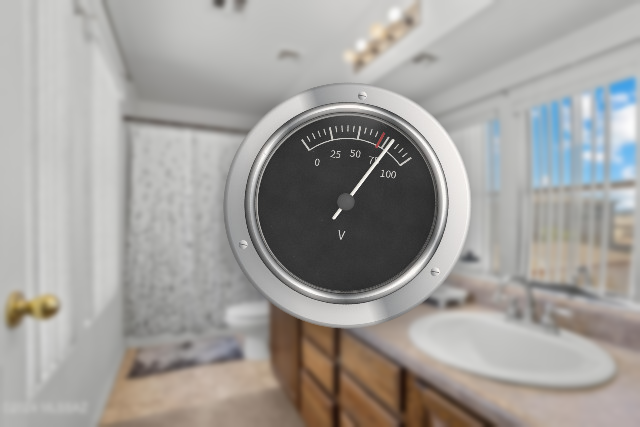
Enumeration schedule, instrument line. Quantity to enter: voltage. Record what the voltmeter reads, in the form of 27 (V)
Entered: 80 (V)
